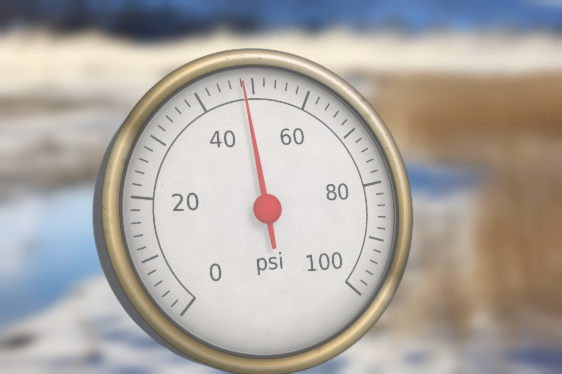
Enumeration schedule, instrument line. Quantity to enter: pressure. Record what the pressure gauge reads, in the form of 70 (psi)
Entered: 48 (psi)
